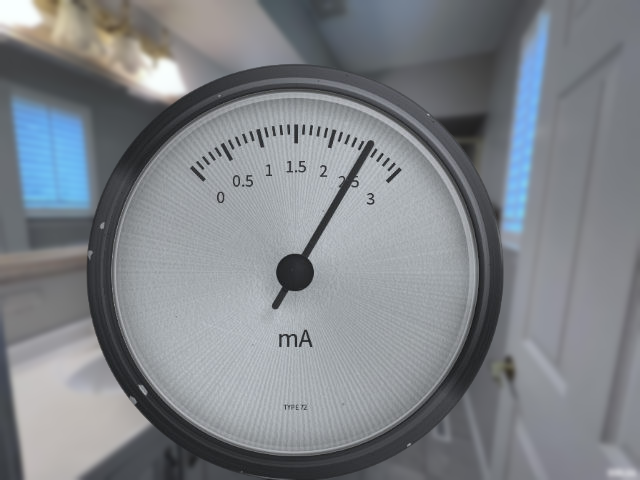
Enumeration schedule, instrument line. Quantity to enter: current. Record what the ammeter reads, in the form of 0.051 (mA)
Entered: 2.5 (mA)
